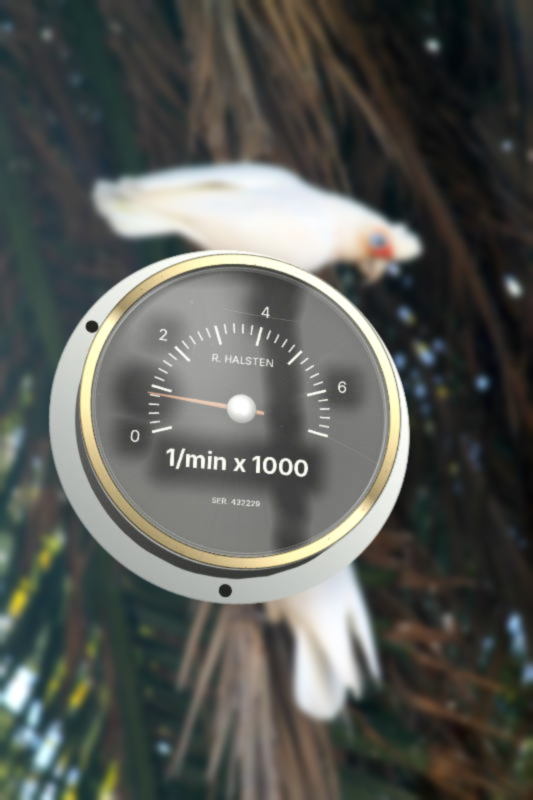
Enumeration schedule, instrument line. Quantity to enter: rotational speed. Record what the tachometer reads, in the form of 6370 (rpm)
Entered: 800 (rpm)
